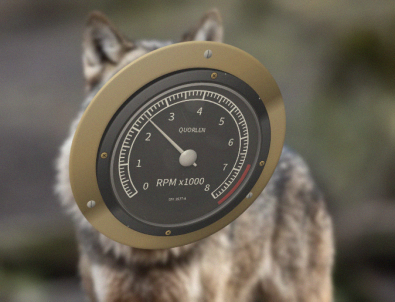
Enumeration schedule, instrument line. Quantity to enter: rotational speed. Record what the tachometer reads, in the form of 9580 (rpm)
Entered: 2400 (rpm)
